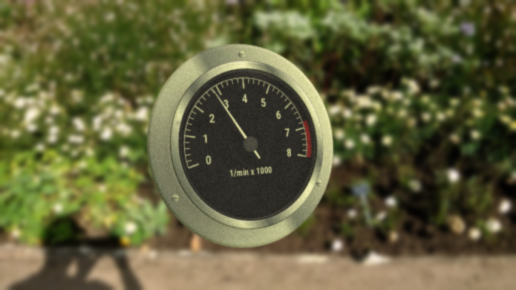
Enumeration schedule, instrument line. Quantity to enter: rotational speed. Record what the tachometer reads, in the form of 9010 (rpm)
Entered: 2800 (rpm)
